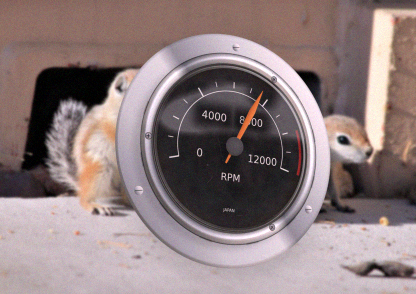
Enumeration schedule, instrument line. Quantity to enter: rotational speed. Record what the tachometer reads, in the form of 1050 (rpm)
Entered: 7500 (rpm)
